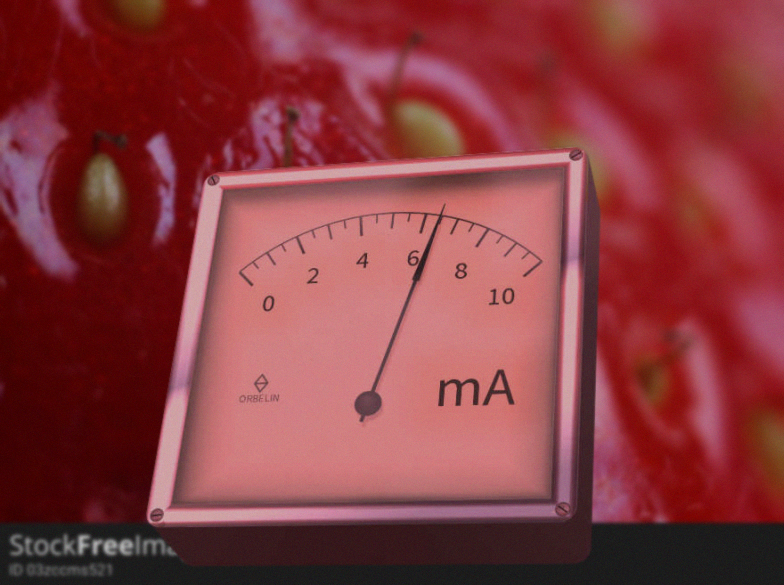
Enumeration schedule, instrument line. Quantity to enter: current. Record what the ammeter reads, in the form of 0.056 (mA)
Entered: 6.5 (mA)
